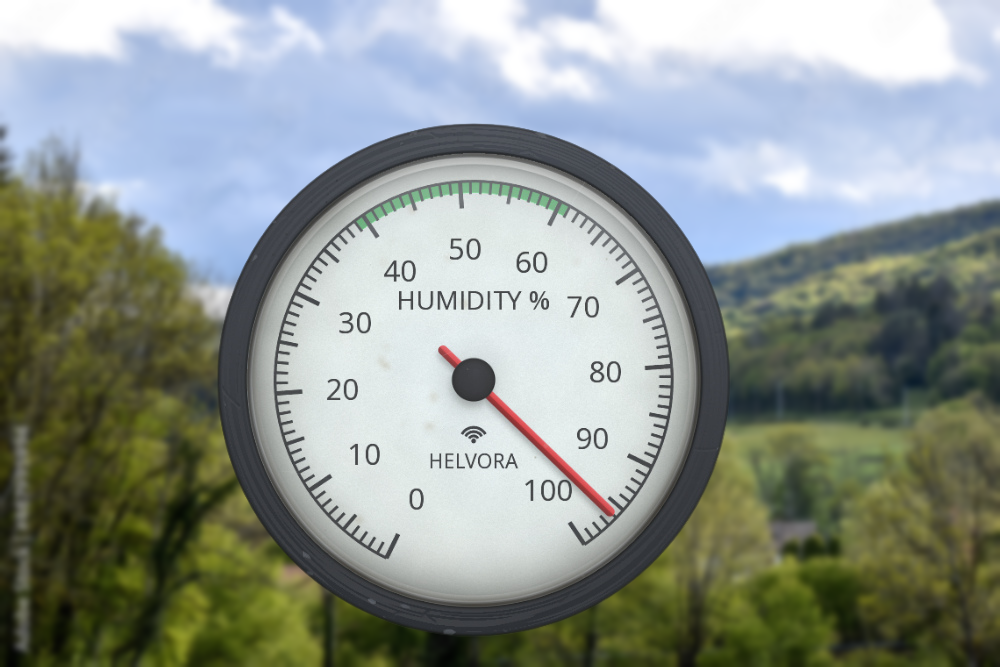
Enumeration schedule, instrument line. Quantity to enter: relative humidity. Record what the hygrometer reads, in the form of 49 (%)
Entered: 96 (%)
